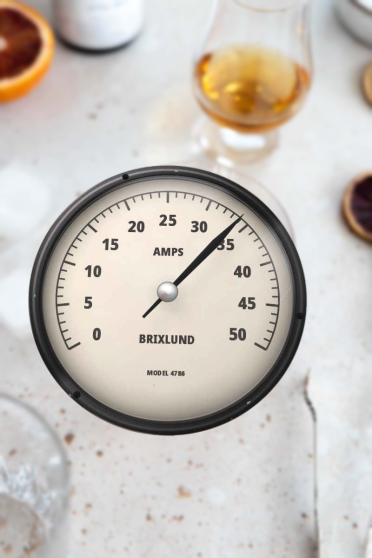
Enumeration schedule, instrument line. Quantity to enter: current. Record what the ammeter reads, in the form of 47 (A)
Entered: 34 (A)
